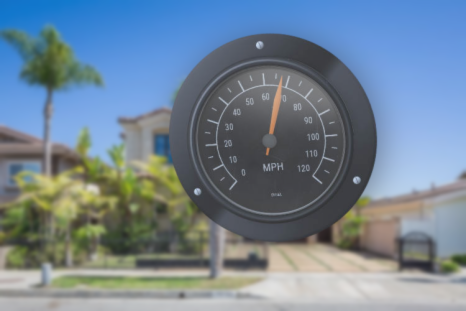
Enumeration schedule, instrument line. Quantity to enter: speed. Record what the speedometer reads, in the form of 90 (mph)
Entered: 67.5 (mph)
